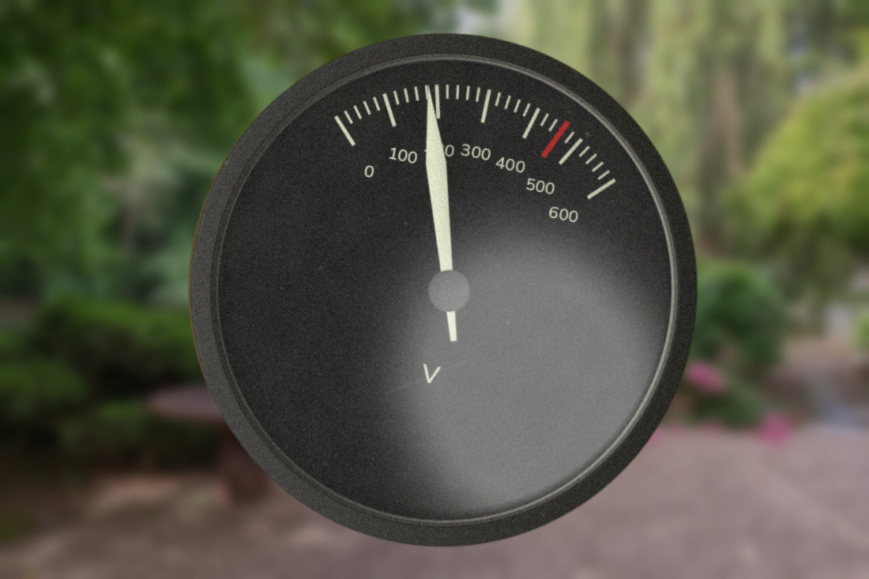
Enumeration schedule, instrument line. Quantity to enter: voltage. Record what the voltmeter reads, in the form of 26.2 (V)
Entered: 180 (V)
